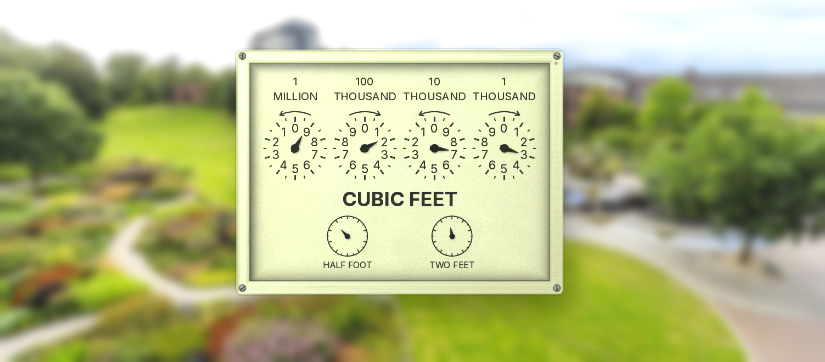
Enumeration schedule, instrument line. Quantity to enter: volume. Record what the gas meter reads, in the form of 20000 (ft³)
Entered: 917300 (ft³)
